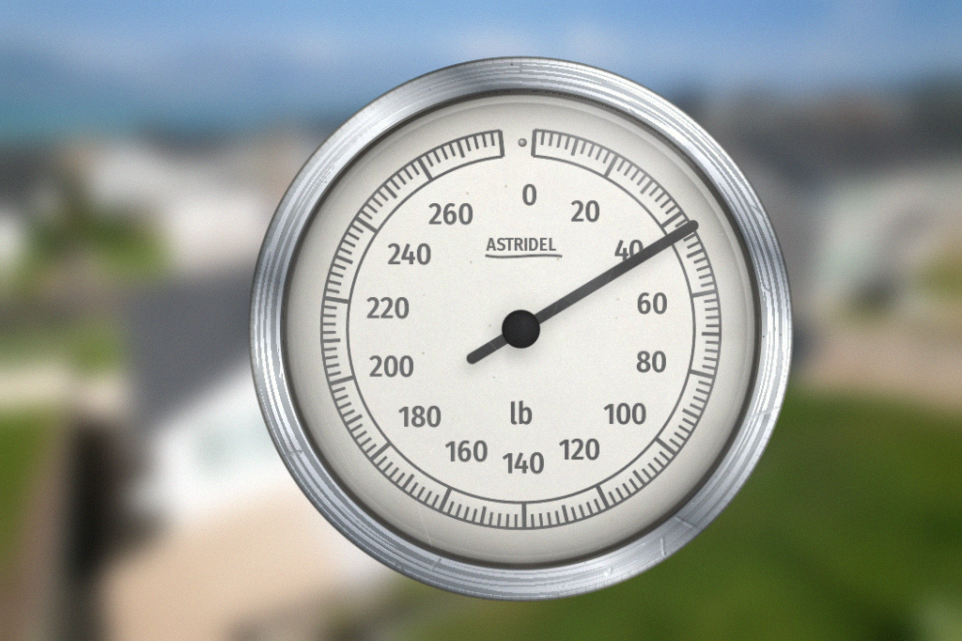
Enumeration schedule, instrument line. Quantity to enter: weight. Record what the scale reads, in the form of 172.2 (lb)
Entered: 44 (lb)
